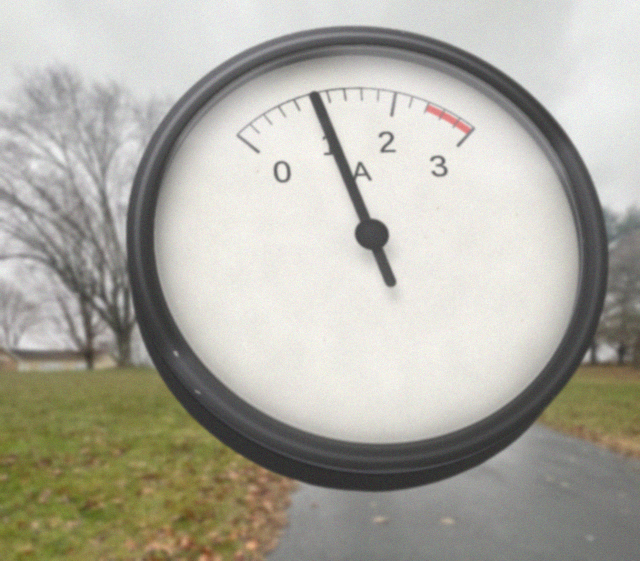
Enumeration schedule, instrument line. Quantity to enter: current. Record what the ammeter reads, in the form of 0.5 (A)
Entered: 1 (A)
